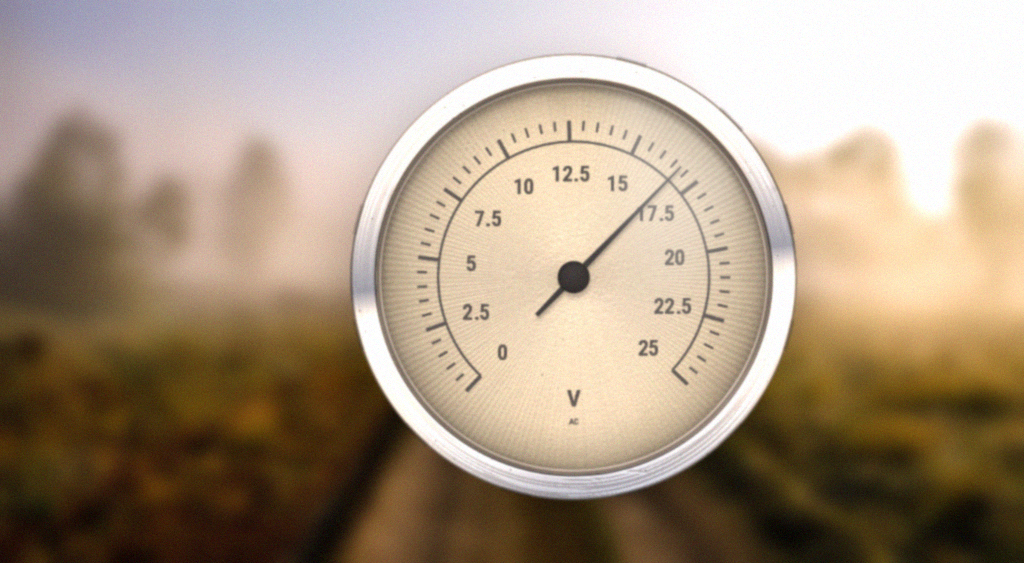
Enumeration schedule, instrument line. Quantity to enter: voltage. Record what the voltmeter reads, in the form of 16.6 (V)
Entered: 16.75 (V)
